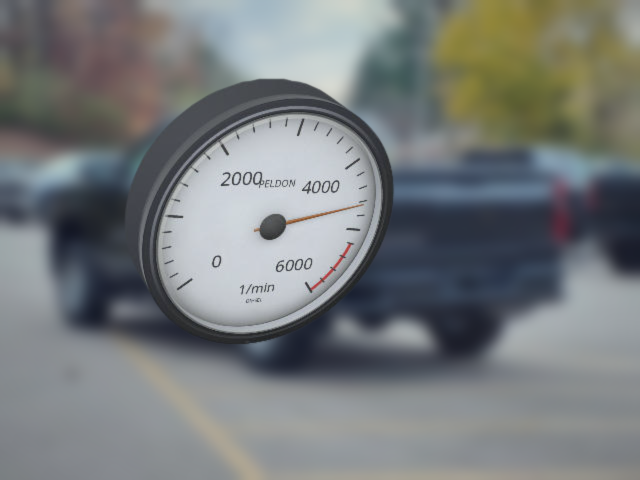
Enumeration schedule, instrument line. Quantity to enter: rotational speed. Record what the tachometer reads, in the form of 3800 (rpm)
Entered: 4600 (rpm)
